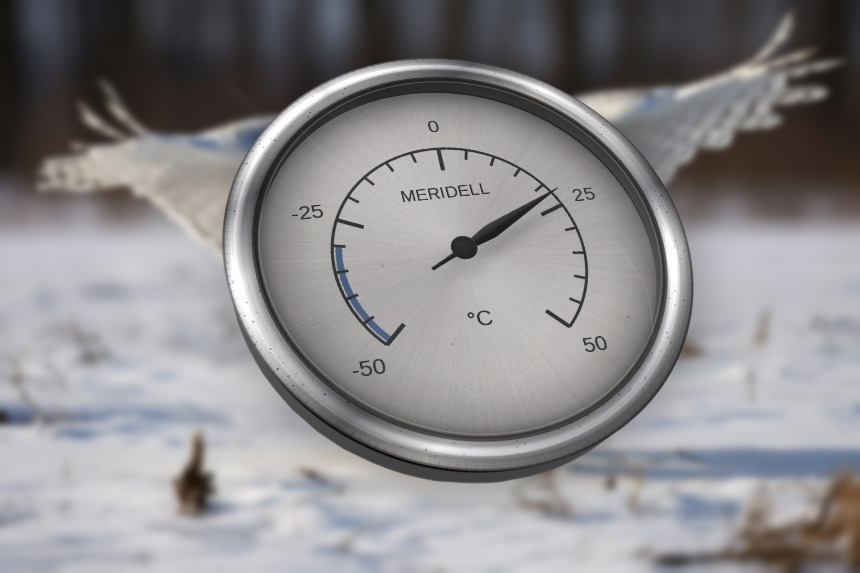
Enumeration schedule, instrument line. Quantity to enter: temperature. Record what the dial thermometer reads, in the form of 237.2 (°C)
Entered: 22.5 (°C)
